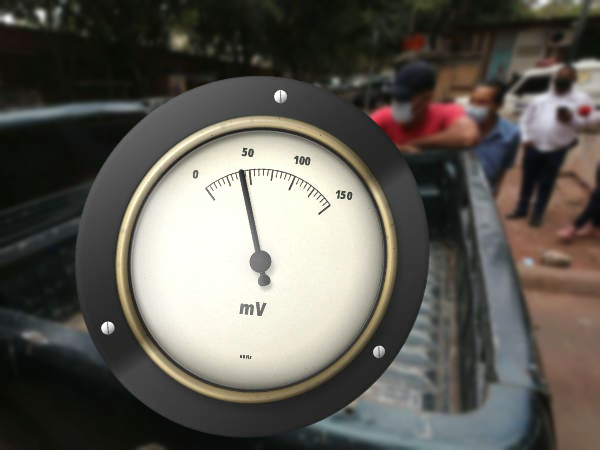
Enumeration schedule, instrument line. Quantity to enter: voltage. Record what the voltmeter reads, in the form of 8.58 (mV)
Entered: 40 (mV)
